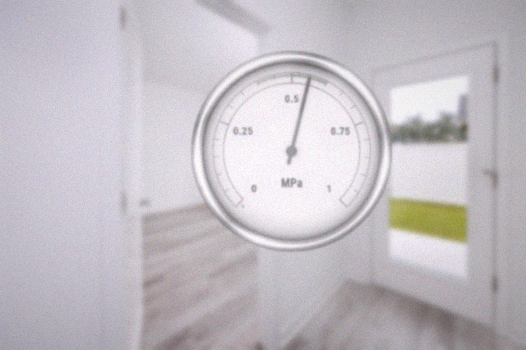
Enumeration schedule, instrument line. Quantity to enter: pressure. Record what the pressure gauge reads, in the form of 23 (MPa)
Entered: 0.55 (MPa)
